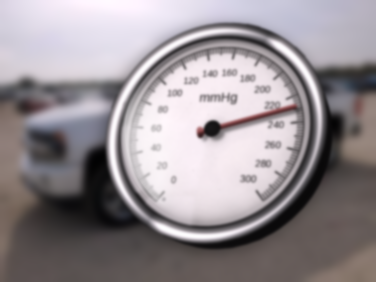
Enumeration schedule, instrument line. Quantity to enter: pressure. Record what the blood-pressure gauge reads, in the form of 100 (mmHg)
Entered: 230 (mmHg)
